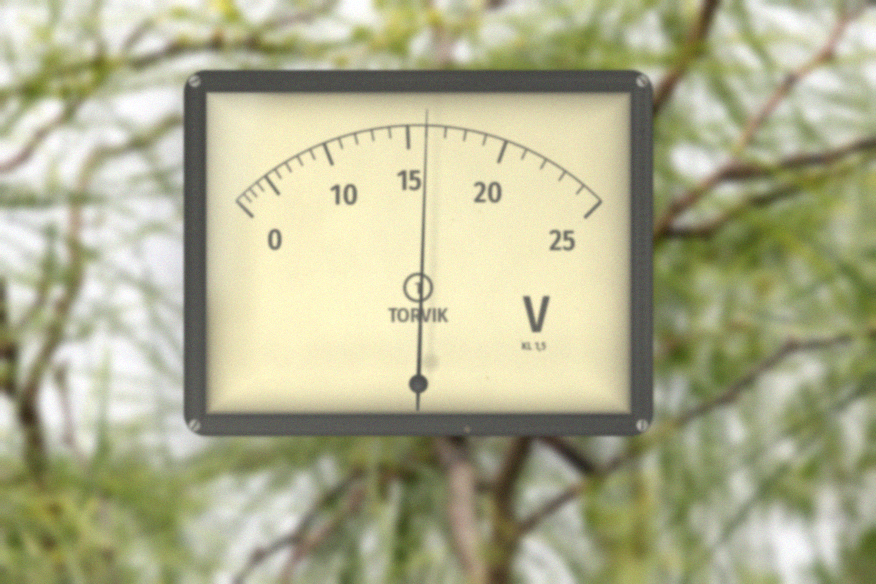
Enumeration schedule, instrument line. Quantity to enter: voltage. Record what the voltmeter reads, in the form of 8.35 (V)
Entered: 16 (V)
